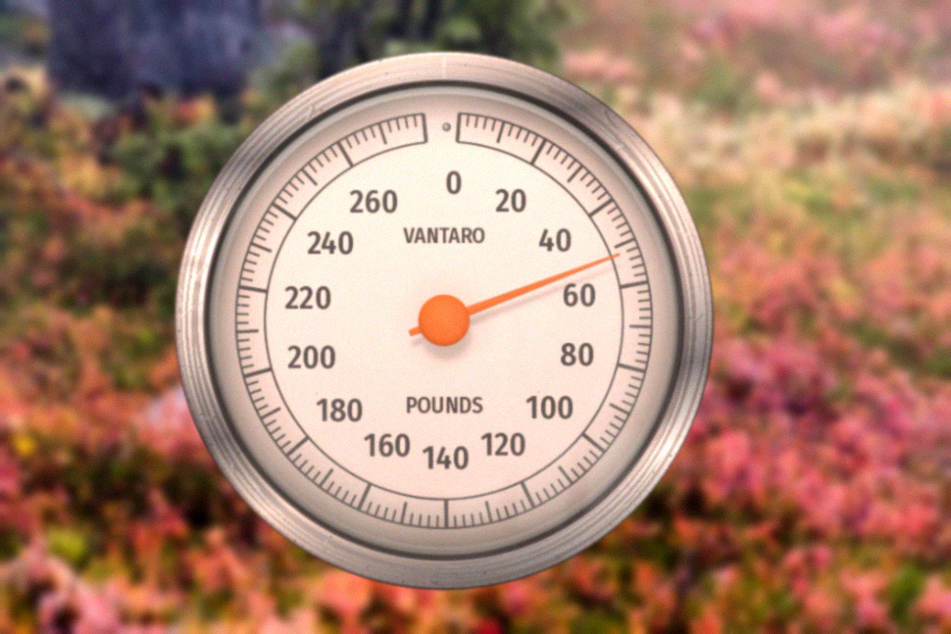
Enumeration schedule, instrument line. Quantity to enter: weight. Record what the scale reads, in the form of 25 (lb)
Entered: 52 (lb)
